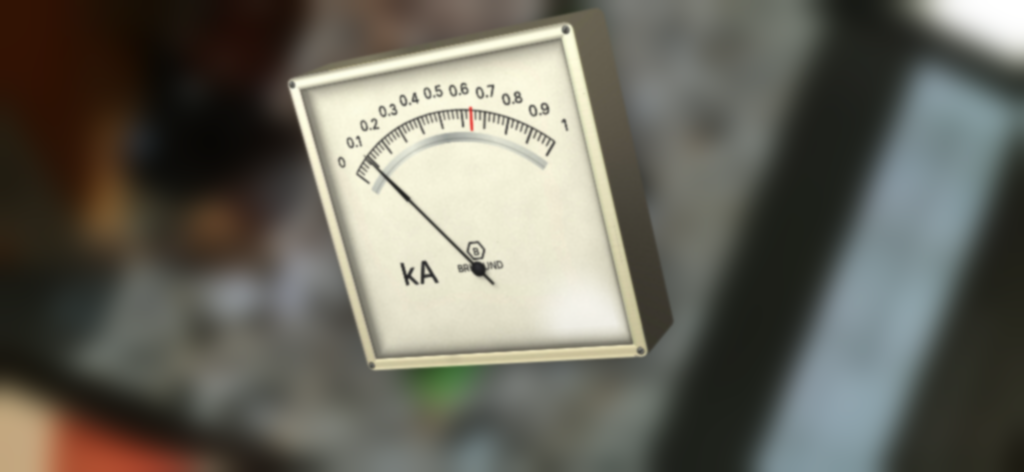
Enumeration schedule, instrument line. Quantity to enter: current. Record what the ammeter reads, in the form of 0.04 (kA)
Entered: 0.1 (kA)
